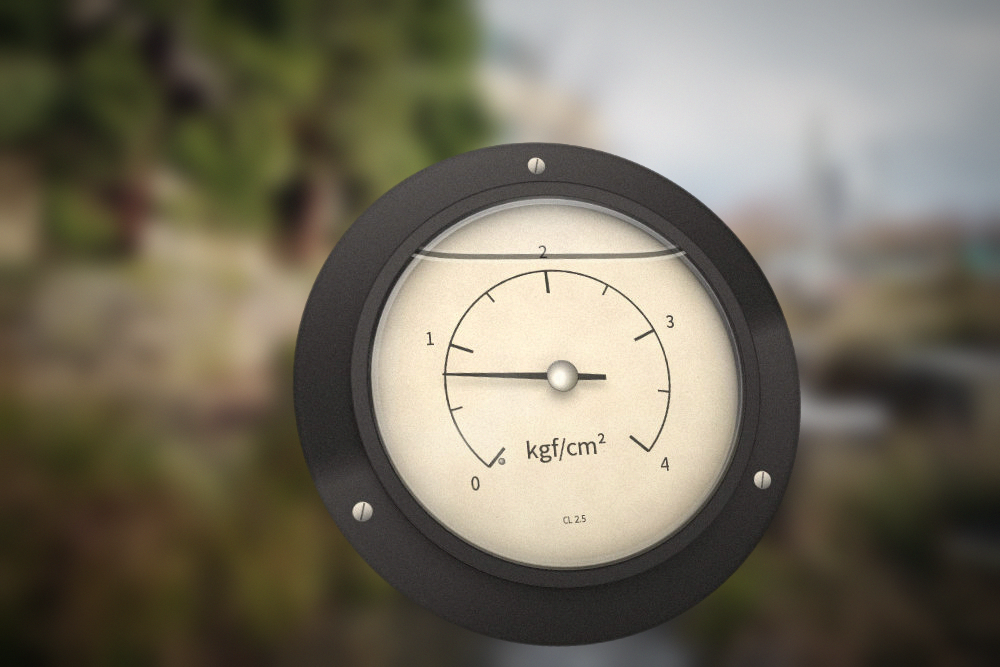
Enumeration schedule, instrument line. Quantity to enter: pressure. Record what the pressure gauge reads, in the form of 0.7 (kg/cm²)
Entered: 0.75 (kg/cm²)
